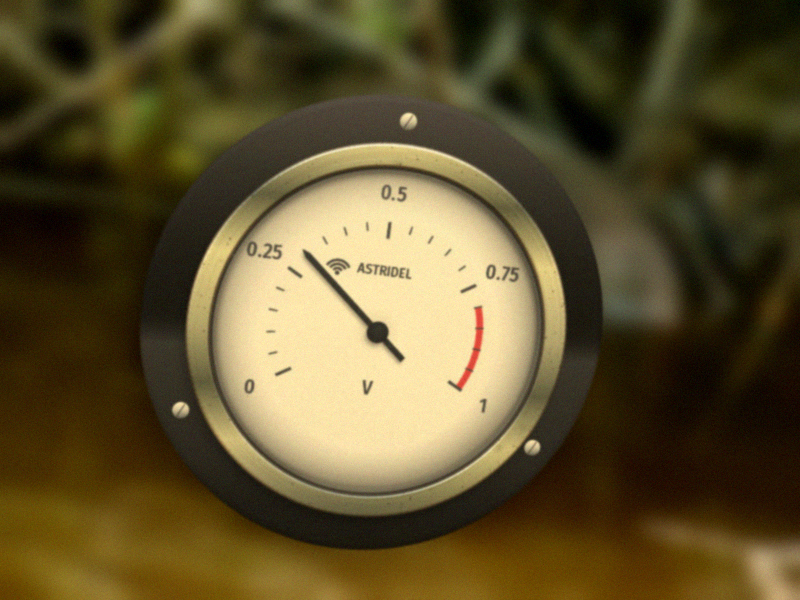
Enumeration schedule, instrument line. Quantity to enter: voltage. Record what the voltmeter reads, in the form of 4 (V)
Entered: 0.3 (V)
